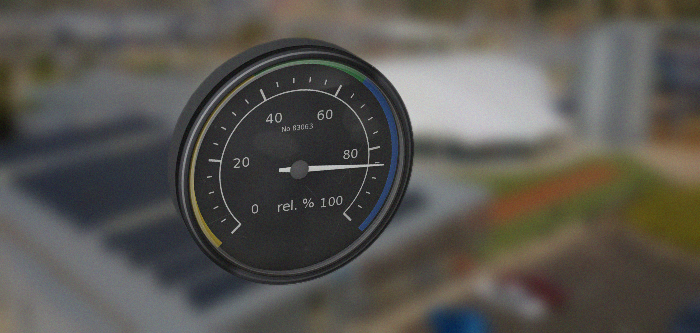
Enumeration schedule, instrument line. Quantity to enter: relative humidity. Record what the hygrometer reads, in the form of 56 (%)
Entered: 84 (%)
